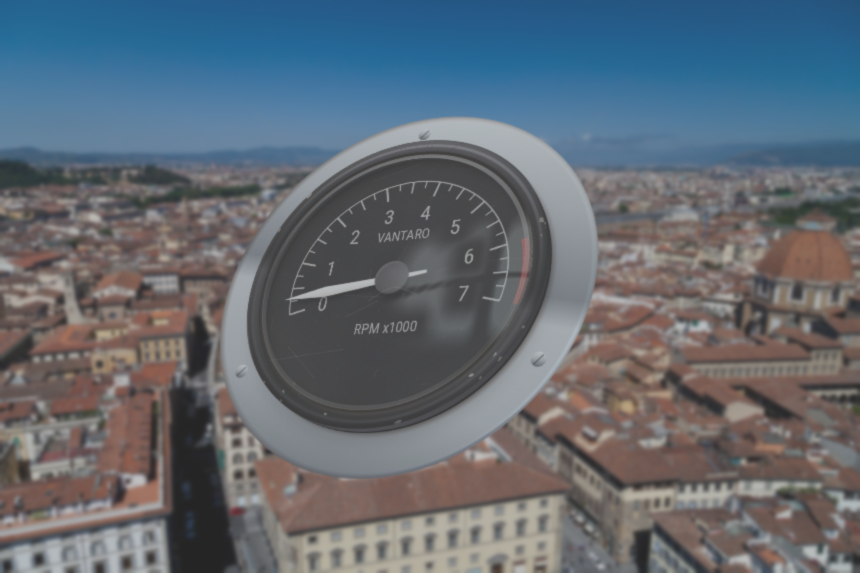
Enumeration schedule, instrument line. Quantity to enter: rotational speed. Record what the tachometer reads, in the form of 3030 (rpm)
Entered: 250 (rpm)
